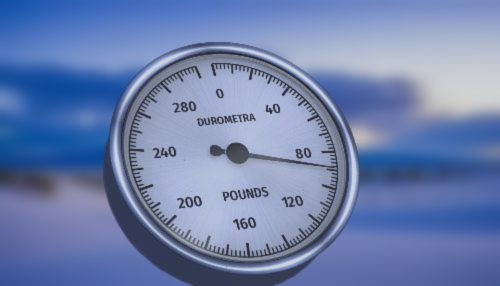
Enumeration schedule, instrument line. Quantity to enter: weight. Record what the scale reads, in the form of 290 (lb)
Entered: 90 (lb)
